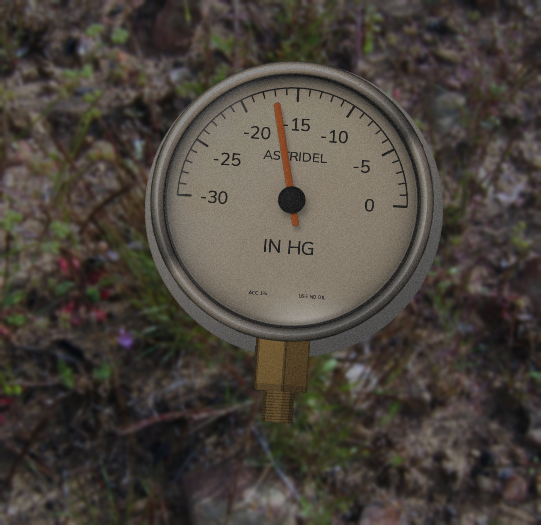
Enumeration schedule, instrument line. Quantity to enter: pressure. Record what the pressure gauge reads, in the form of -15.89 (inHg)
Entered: -17 (inHg)
